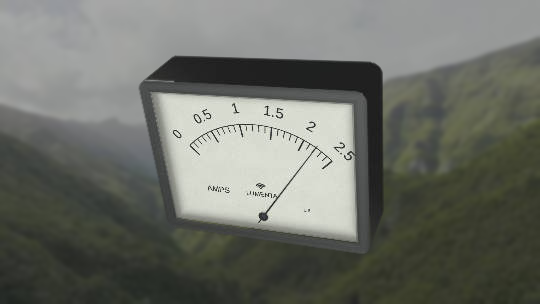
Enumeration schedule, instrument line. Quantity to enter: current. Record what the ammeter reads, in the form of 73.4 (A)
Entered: 2.2 (A)
